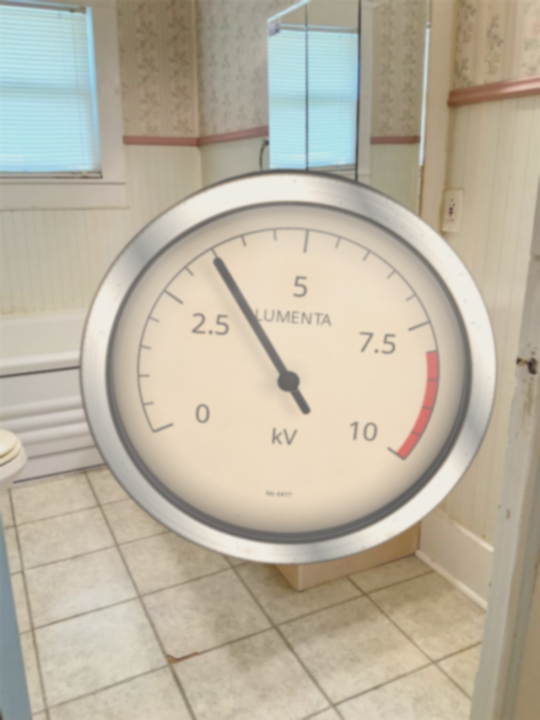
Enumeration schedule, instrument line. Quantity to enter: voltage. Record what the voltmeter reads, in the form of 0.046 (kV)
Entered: 3.5 (kV)
